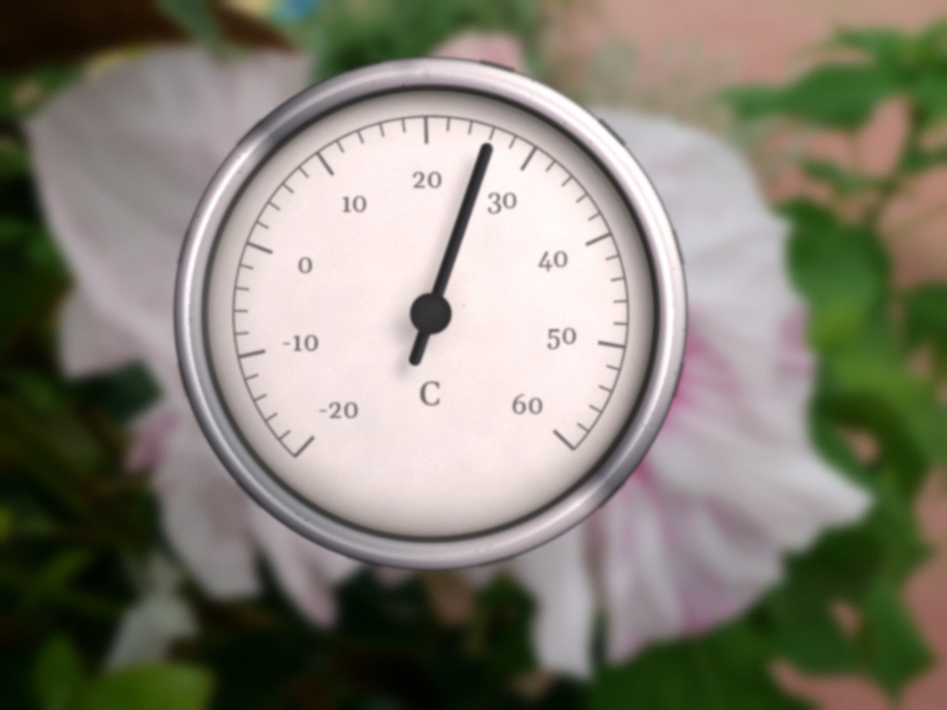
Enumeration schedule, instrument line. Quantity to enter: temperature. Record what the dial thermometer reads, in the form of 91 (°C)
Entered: 26 (°C)
